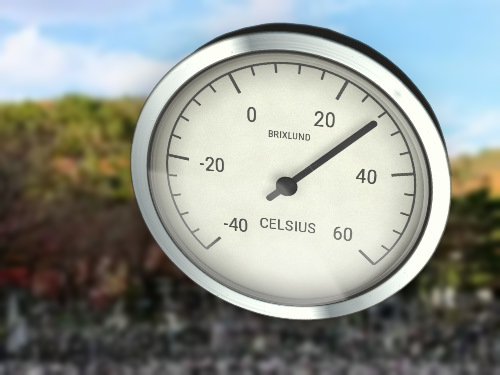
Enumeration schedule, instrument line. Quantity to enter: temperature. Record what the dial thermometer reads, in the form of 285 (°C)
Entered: 28 (°C)
